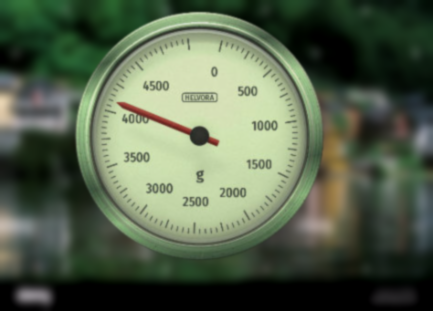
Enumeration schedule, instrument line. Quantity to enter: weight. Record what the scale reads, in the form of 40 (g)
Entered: 4100 (g)
